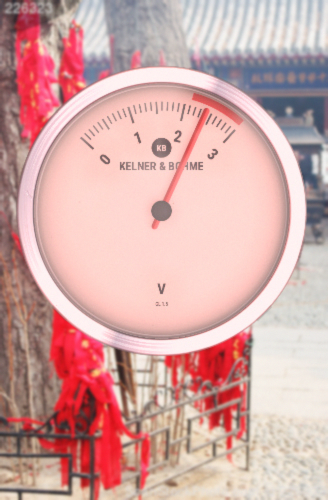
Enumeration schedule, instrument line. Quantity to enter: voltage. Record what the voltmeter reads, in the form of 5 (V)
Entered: 2.4 (V)
